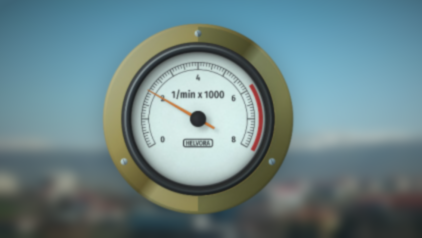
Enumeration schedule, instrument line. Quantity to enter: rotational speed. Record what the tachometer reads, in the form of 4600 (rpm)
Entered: 2000 (rpm)
